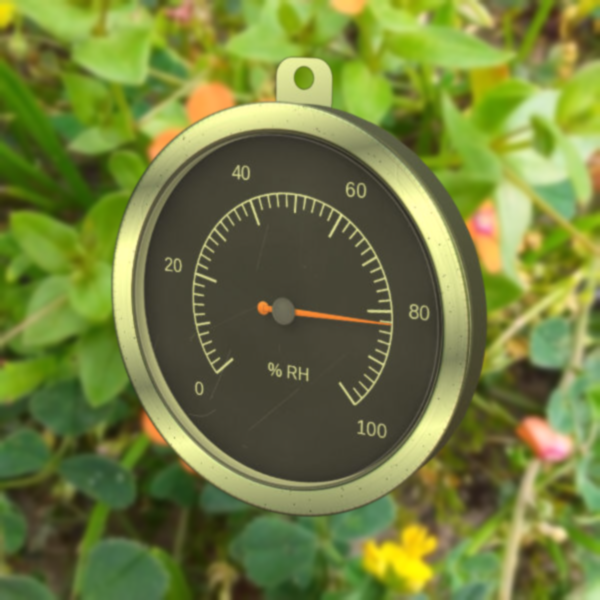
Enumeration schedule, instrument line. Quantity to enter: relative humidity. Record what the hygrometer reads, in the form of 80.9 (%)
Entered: 82 (%)
